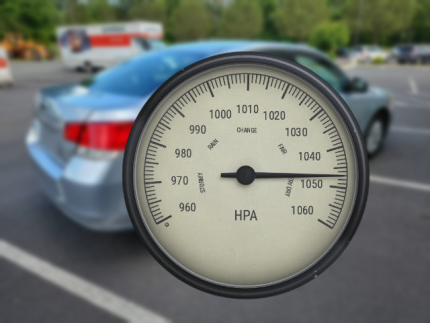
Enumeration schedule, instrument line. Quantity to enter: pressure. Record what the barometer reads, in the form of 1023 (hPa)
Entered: 1047 (hPa)
